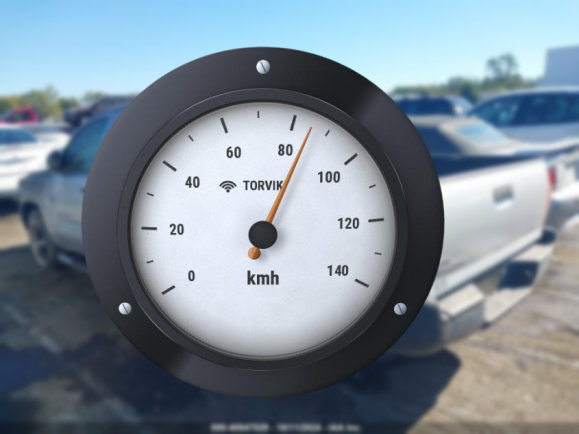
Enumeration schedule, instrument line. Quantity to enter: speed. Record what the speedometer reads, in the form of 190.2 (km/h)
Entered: 85 (km/h)
